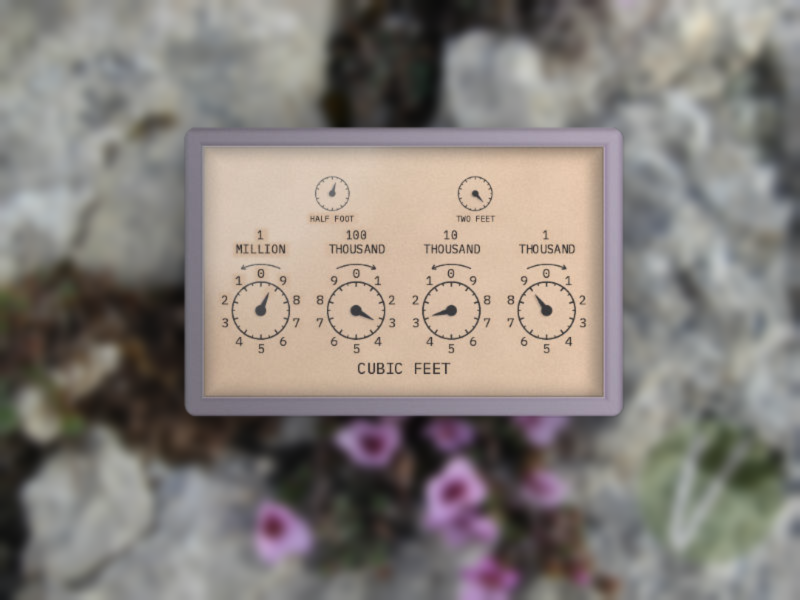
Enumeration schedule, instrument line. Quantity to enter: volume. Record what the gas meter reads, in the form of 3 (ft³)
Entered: 932900 (ft³)
